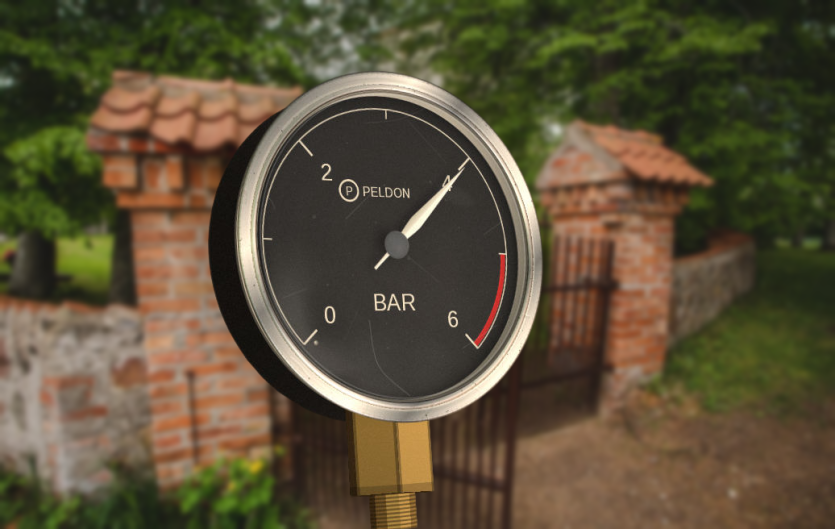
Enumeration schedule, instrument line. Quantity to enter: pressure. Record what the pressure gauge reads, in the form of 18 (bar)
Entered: 4 (bar)
